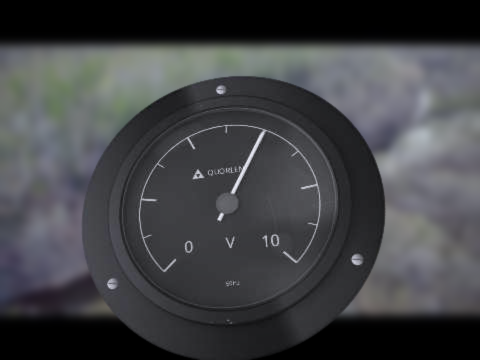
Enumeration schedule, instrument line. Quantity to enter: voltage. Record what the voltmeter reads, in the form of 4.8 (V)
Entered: 6 (V)
